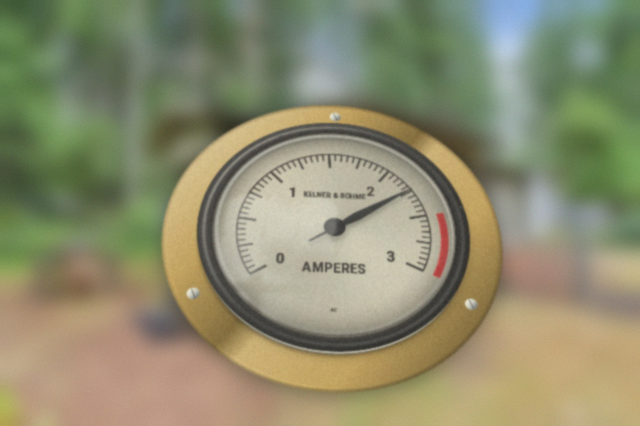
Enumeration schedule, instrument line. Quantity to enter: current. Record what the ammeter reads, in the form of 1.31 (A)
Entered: 2.25 (A)
